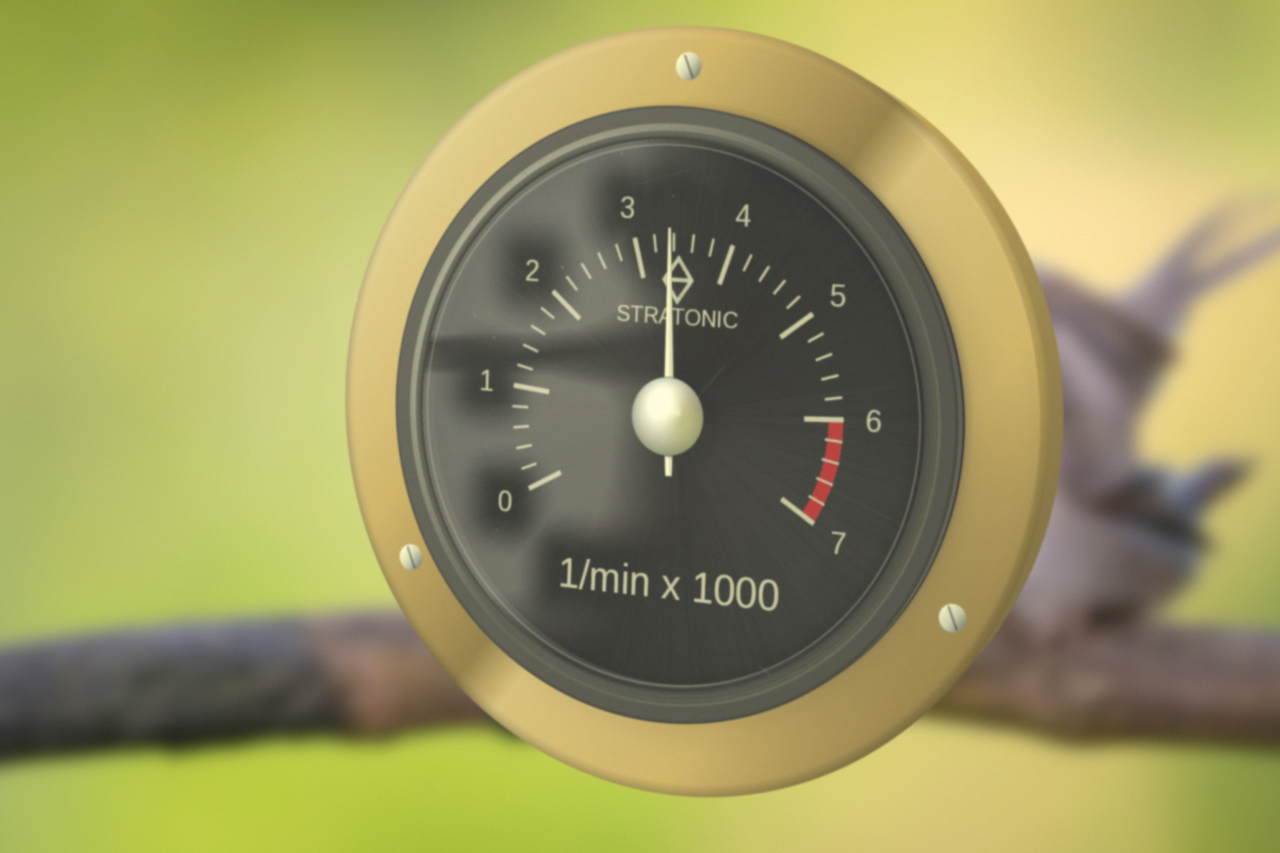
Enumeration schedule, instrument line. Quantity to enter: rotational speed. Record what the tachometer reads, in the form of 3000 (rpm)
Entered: 3400 (rpm)
